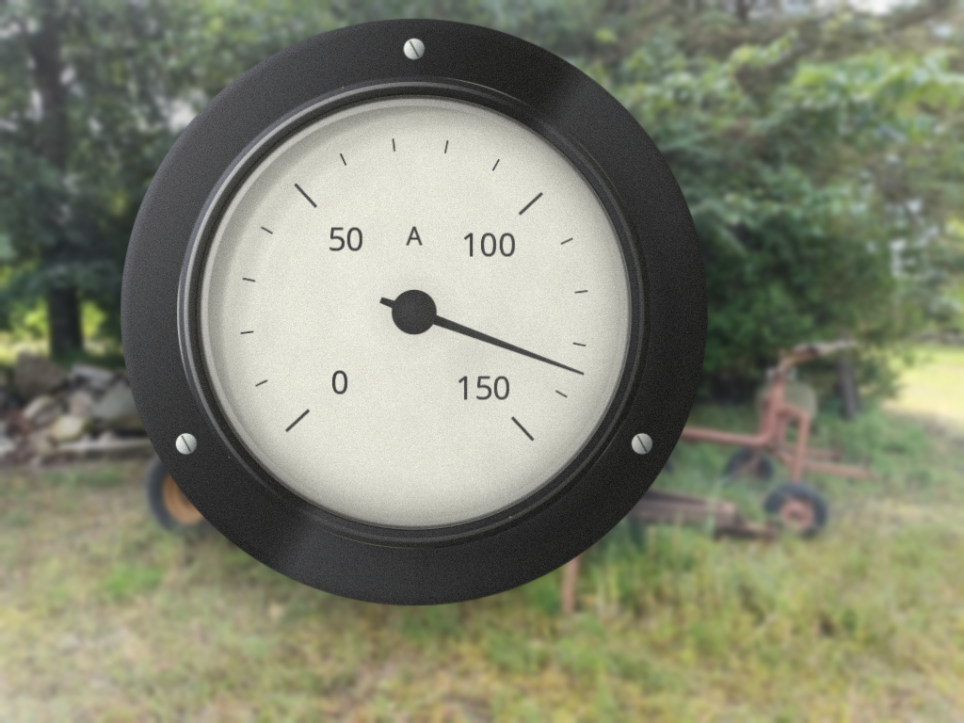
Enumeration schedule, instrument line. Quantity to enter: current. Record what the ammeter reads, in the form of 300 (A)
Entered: 135 (A)
